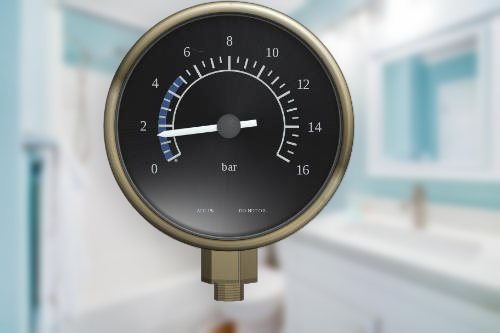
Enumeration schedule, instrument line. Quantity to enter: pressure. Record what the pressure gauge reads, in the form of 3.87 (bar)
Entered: 1.5 (bar)
